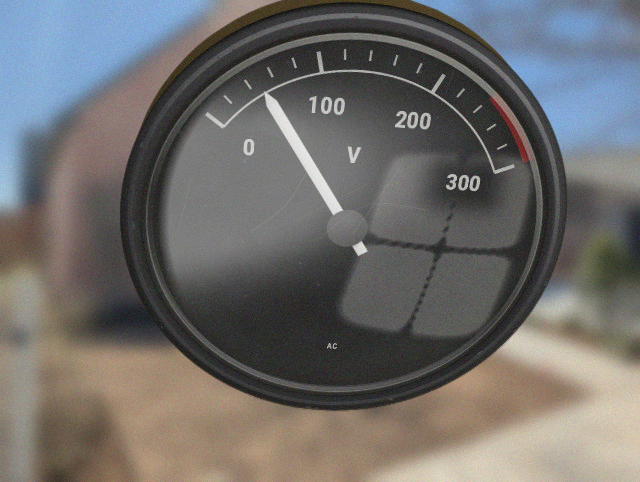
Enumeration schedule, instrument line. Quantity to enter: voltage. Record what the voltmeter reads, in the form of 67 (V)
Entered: 50 (V)
